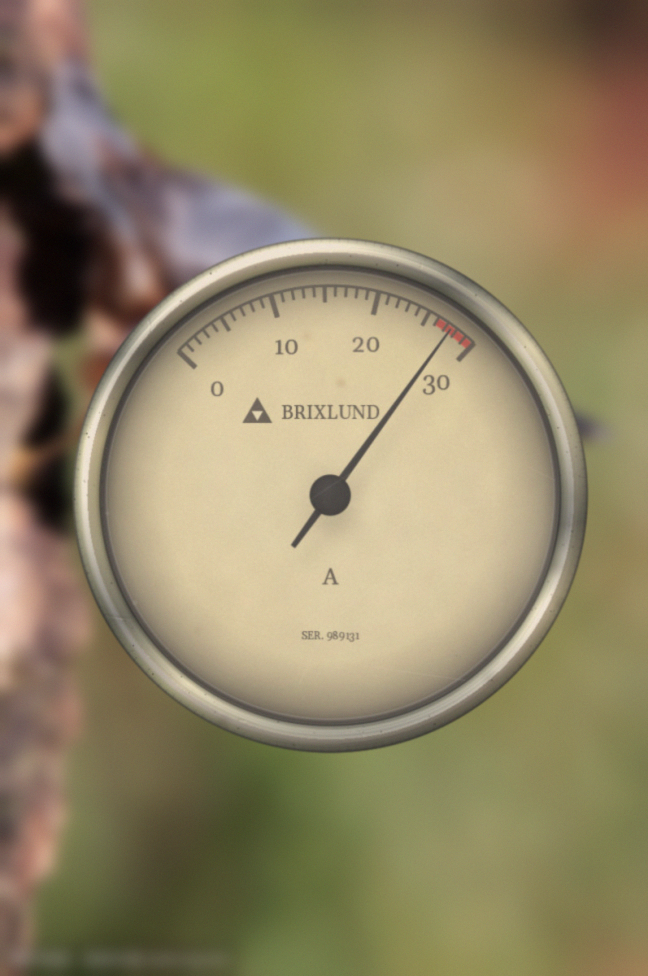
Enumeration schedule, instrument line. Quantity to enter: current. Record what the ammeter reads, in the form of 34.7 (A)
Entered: 27.5 (A)
